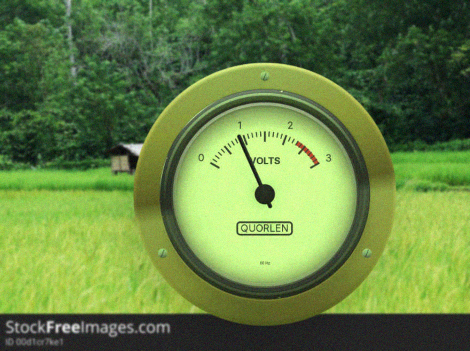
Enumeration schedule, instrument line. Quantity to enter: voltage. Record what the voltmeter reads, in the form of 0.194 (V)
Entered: 0.9 (V)
